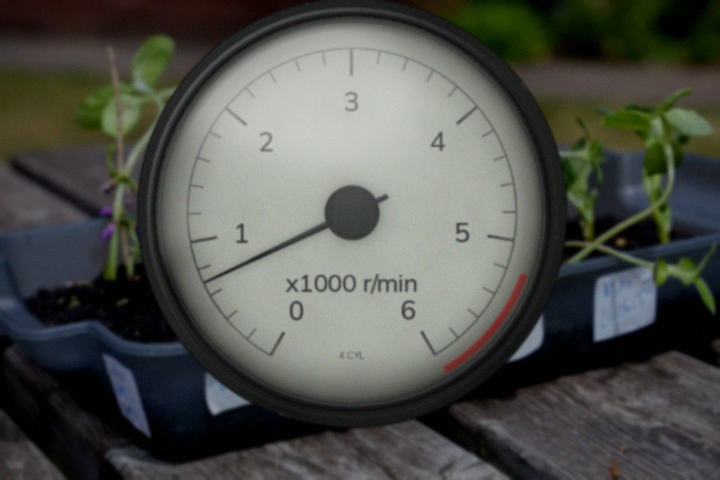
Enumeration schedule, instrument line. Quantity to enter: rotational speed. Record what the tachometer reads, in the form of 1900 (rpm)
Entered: 700 (rpm)
